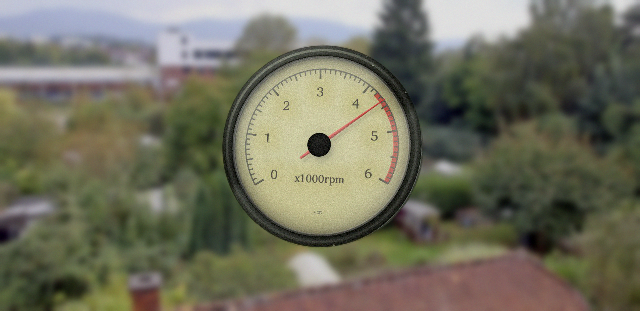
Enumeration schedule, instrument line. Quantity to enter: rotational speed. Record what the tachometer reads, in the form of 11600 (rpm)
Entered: 4400 (rpm)
